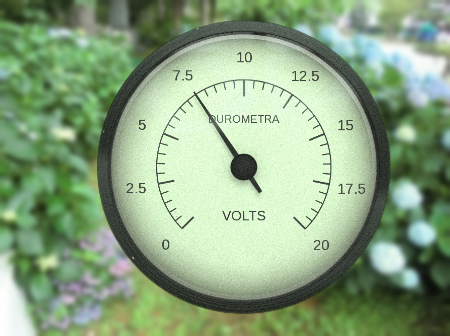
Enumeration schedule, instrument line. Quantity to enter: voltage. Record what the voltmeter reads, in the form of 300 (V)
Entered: 7.5 (V)
